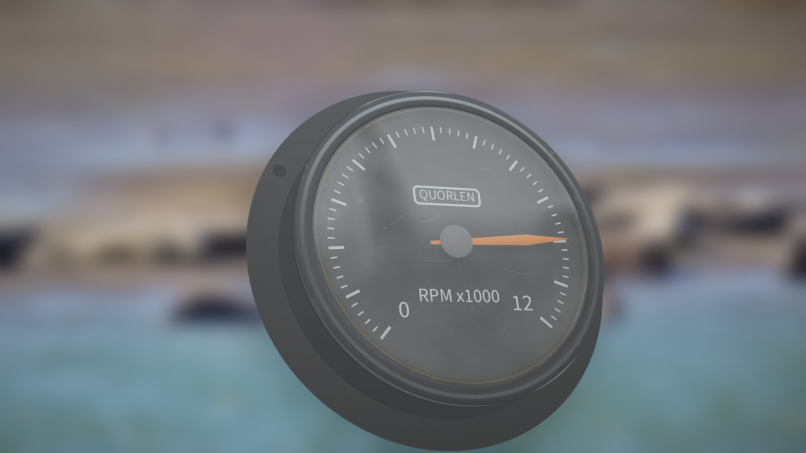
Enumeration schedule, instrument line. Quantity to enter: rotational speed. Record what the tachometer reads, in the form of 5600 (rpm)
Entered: 10000 (rpm)
